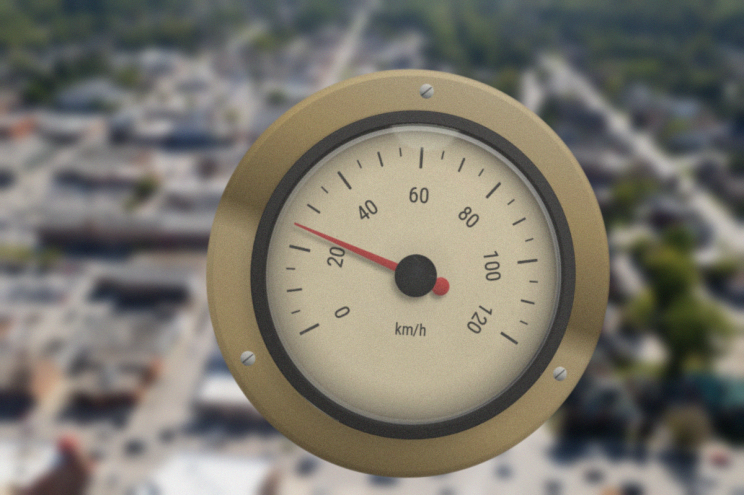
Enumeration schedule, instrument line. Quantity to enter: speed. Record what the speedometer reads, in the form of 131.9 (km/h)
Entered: 25 (km/h)
